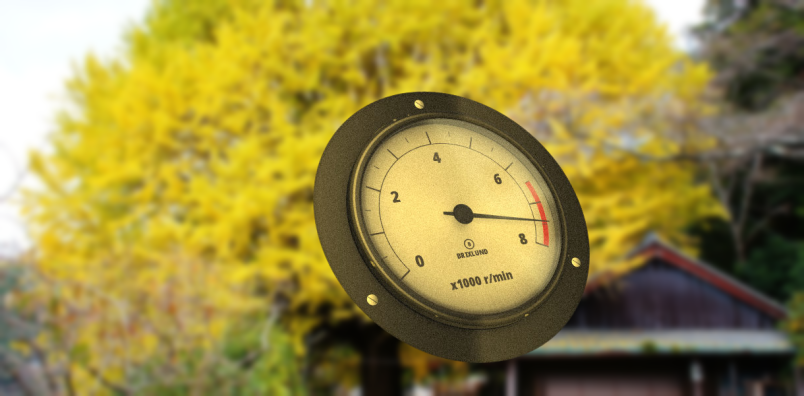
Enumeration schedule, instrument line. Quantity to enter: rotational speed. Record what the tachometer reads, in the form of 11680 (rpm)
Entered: 7500 (rpm)
